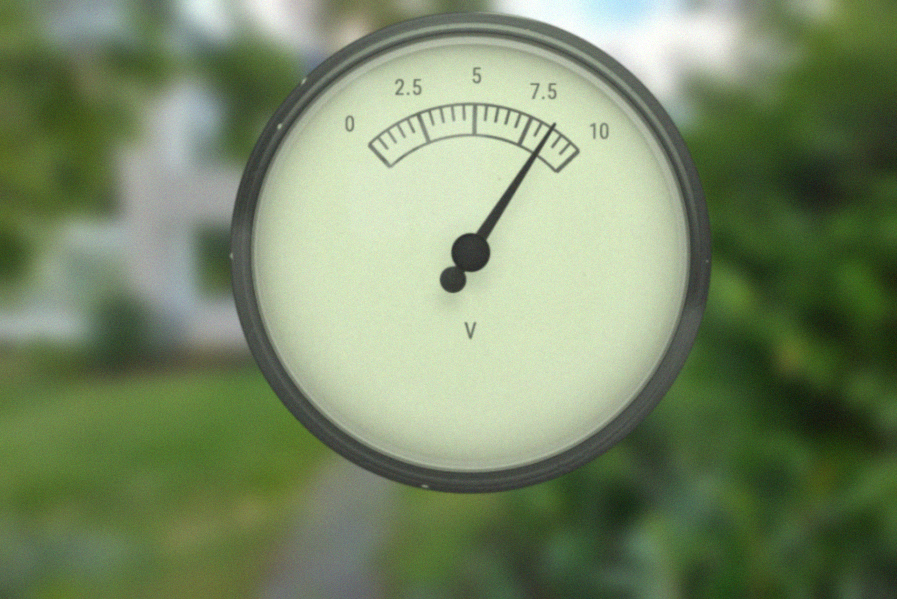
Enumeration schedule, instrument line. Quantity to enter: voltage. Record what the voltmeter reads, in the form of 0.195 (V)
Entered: 8.5 (V)
